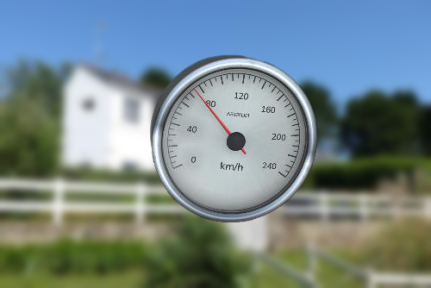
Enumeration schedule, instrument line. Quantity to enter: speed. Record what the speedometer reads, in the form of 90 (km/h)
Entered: 75 (km/h)
